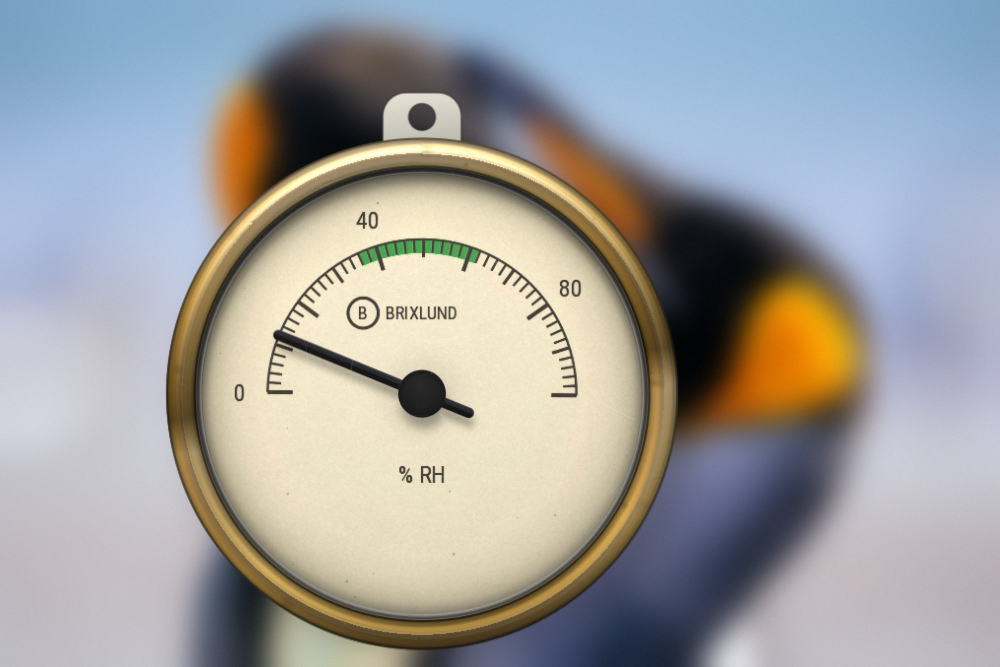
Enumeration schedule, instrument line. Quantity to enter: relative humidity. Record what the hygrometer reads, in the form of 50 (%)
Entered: 12 (%)
